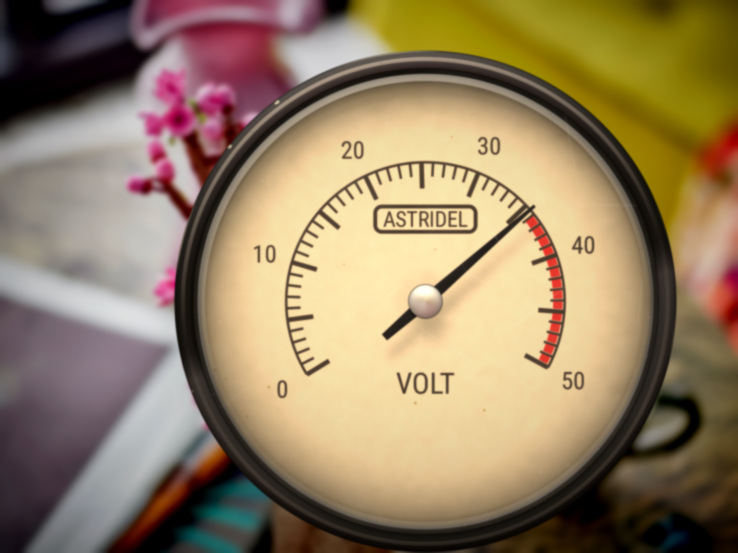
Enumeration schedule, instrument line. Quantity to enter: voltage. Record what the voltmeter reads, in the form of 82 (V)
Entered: 35.5 (V)
